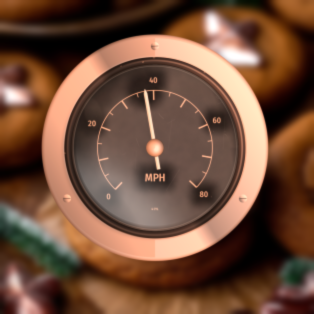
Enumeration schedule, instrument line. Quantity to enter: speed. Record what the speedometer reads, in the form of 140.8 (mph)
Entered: 37.5 (mph)
